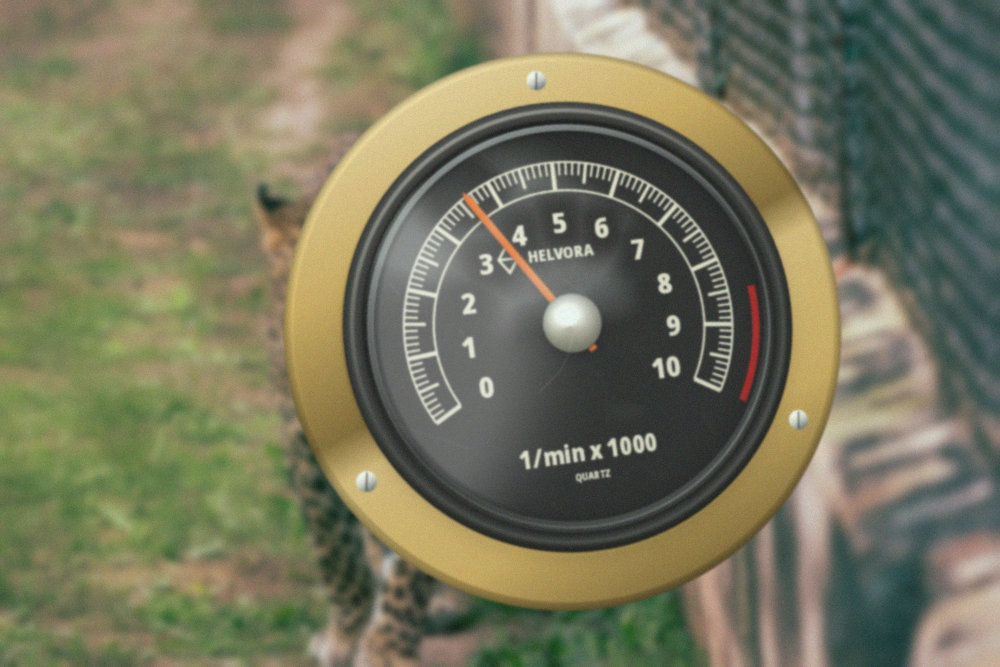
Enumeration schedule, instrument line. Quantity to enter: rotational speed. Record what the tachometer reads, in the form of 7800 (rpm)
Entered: 3600 (rpm)
